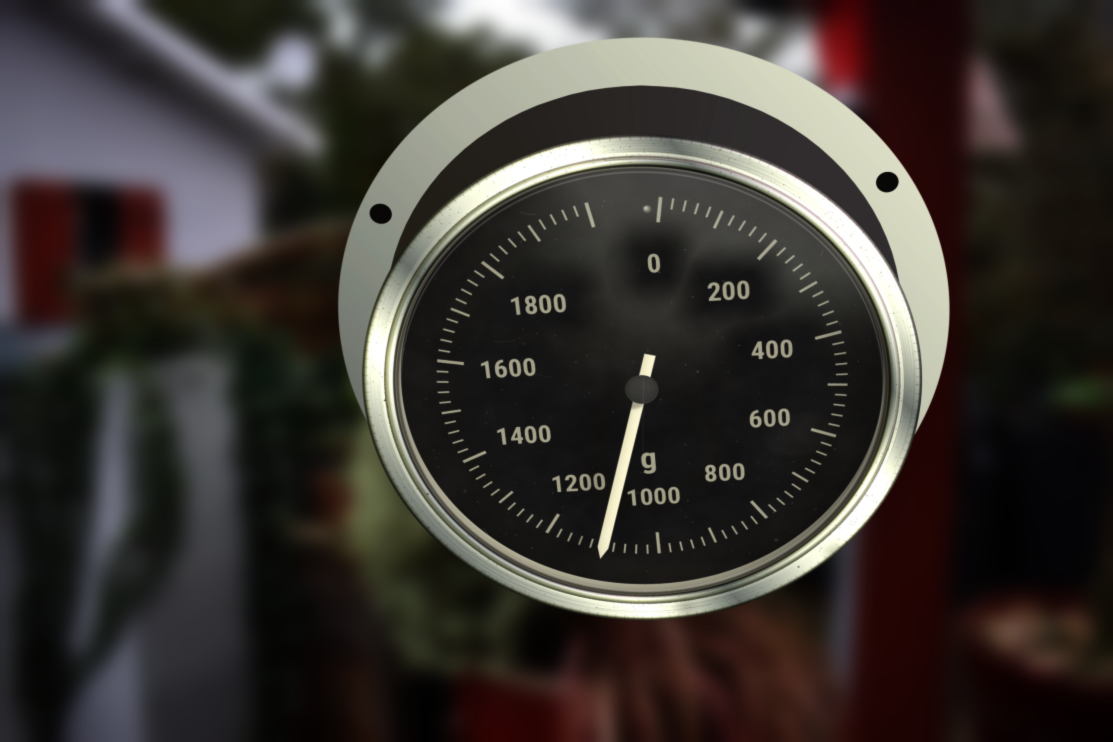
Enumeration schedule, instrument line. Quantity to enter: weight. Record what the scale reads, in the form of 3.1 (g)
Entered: 1100 (g)
